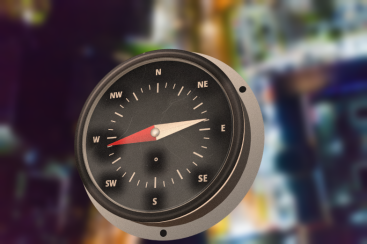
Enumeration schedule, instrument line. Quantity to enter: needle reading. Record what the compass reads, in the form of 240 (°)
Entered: 260 (°)
